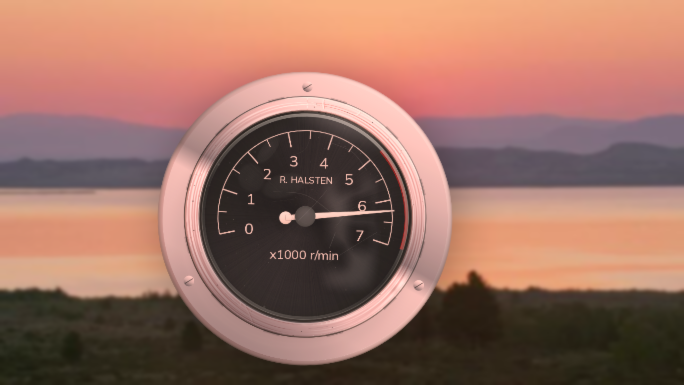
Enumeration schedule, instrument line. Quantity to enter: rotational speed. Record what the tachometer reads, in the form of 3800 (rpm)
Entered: 6250 (rpm)
